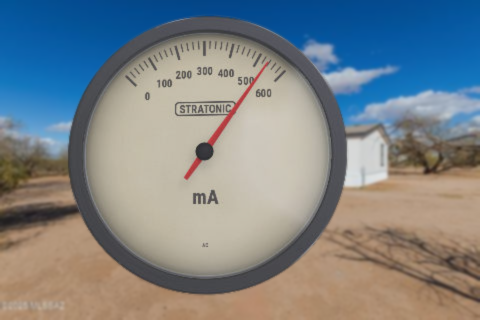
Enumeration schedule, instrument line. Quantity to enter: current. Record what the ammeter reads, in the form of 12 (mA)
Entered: 540 (mA)
